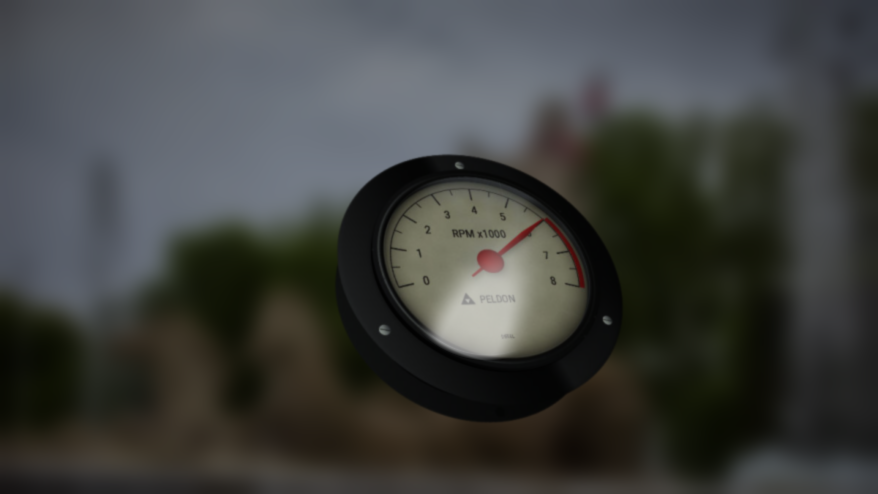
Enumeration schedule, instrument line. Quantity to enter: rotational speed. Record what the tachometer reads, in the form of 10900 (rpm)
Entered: 6000 (rpm)
